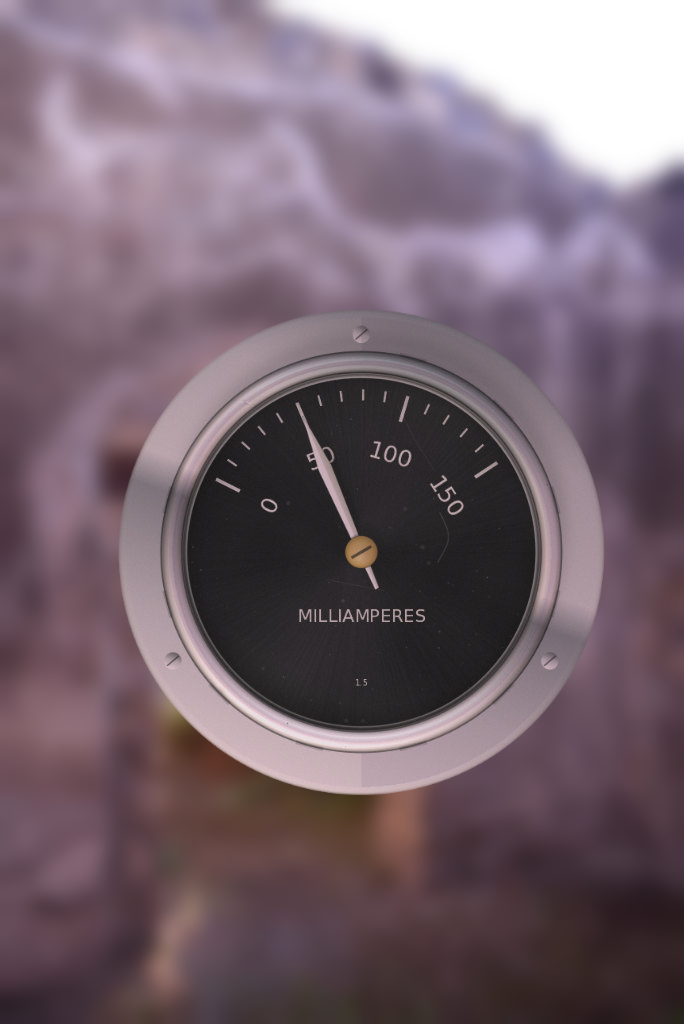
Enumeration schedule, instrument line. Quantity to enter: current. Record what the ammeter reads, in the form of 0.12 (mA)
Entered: 50 (mA)
